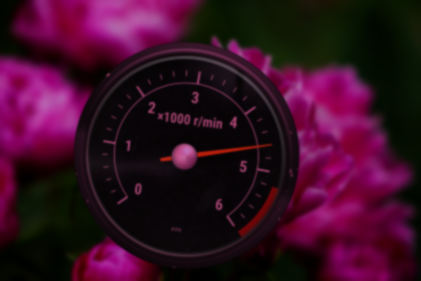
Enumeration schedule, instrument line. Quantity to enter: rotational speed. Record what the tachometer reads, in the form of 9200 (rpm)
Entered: 4600 (rpm)
